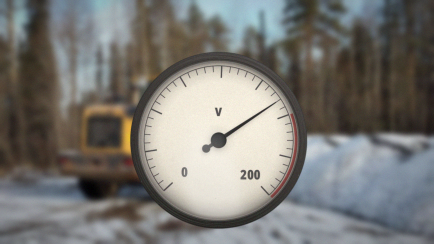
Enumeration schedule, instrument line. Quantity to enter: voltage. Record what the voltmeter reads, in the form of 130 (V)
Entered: 140 (V)
